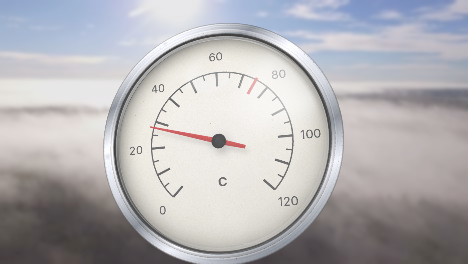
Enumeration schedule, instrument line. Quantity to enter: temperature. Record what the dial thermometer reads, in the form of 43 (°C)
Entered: 27.5 (°C)
